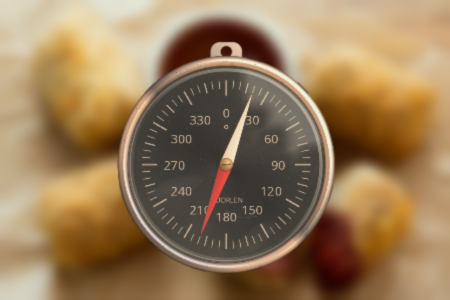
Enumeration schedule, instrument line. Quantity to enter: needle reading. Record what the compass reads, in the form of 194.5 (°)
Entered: 200 (°)
